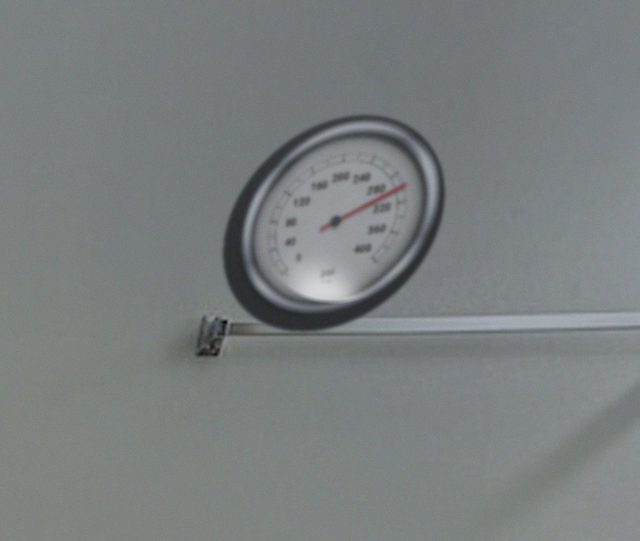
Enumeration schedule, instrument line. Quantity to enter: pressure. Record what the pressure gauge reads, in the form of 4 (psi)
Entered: 300 (psi)
